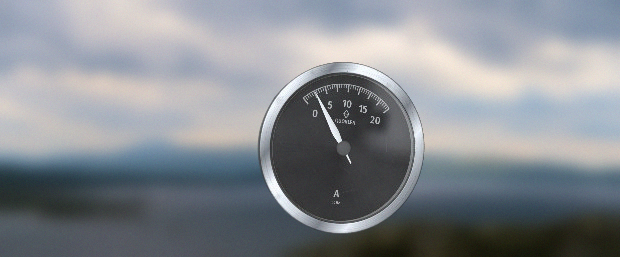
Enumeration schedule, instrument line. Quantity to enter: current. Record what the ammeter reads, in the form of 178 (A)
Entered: 2.5 (A)
